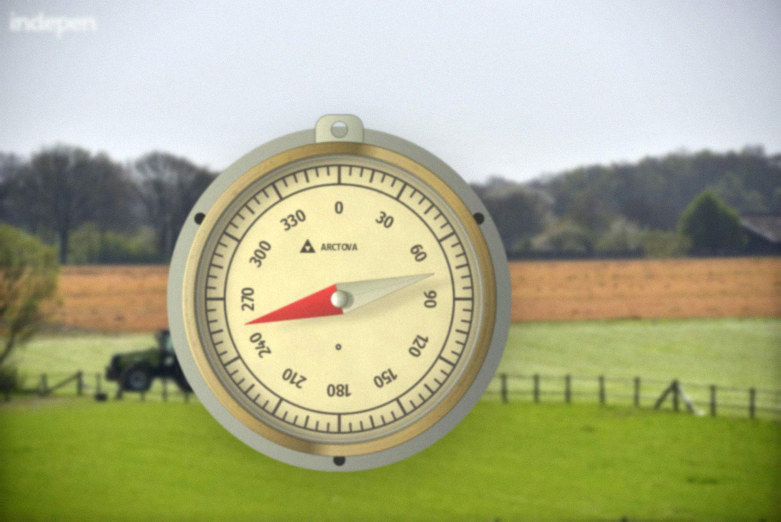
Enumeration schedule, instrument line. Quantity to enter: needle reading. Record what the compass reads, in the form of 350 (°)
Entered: 255 (°)
